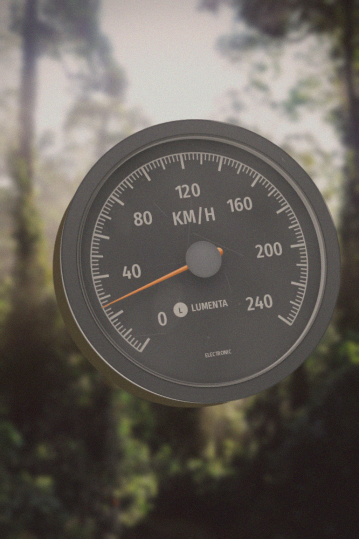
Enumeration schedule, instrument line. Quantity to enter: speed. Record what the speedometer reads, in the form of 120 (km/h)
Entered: 26 (km/h)
